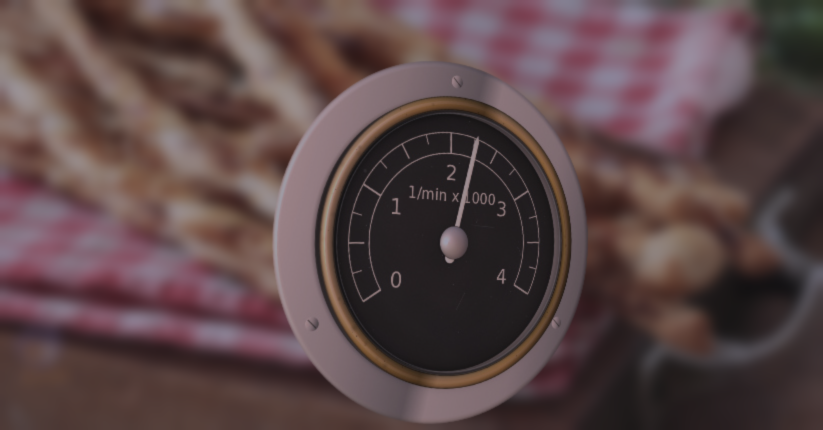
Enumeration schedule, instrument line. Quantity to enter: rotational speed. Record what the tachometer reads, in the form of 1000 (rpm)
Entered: 2250 (rpm)
